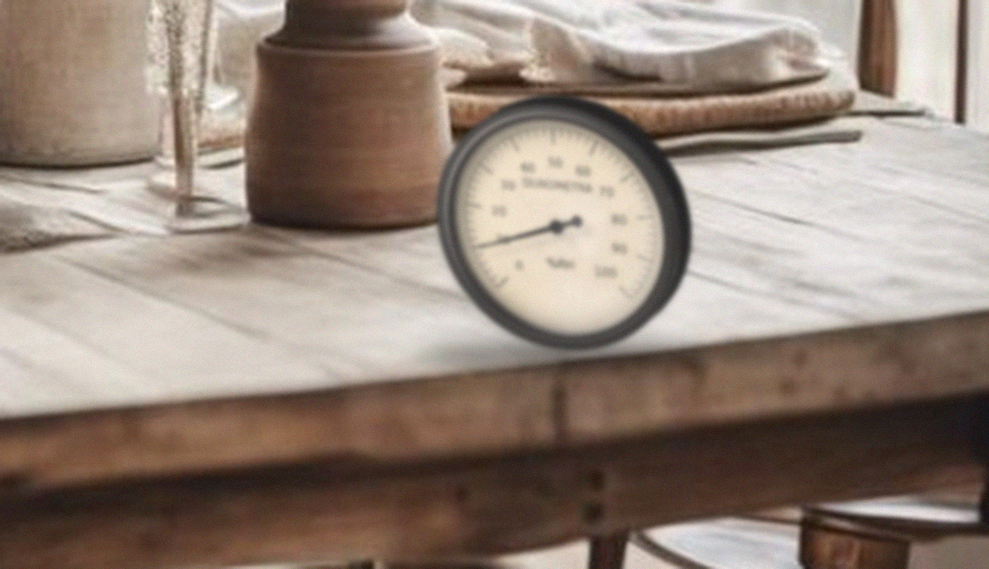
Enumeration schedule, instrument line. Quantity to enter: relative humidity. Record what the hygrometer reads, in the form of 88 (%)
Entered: 10 (%)
